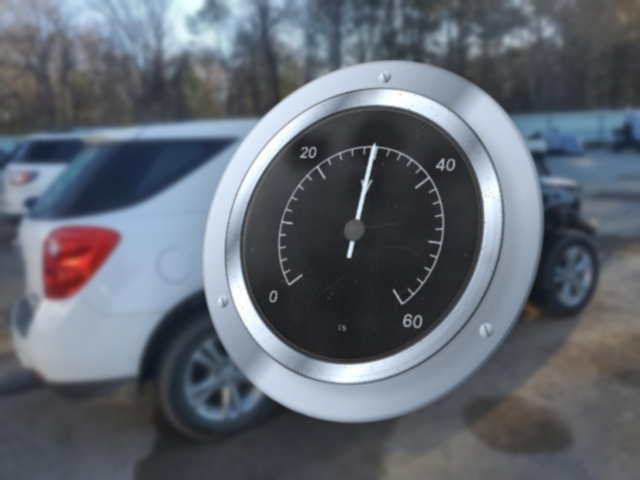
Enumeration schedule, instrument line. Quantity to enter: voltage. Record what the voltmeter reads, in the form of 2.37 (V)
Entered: 30 (V)
